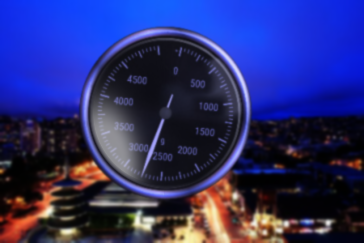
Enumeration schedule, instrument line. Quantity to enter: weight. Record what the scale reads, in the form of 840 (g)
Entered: 2750 (g)
